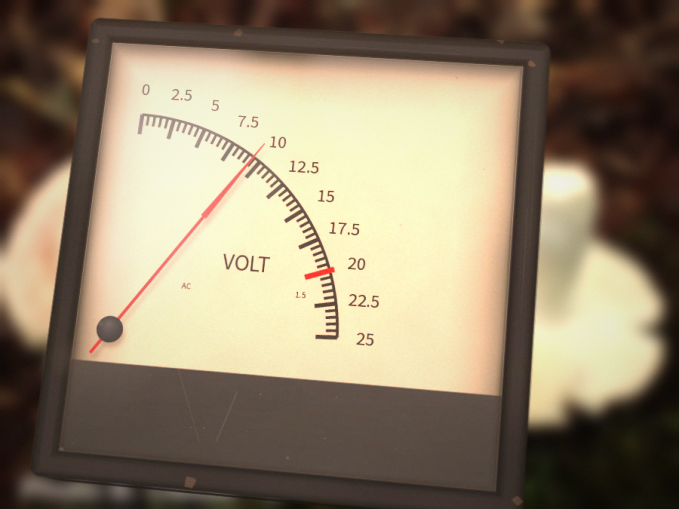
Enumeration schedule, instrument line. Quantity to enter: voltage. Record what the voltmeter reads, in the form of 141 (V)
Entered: 9.5 (V)
